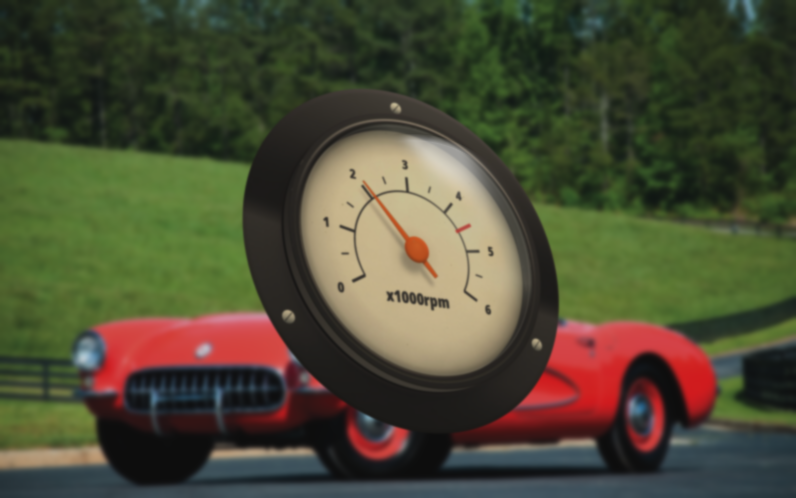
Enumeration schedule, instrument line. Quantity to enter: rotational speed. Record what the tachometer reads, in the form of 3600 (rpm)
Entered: 2000 (rpm)
